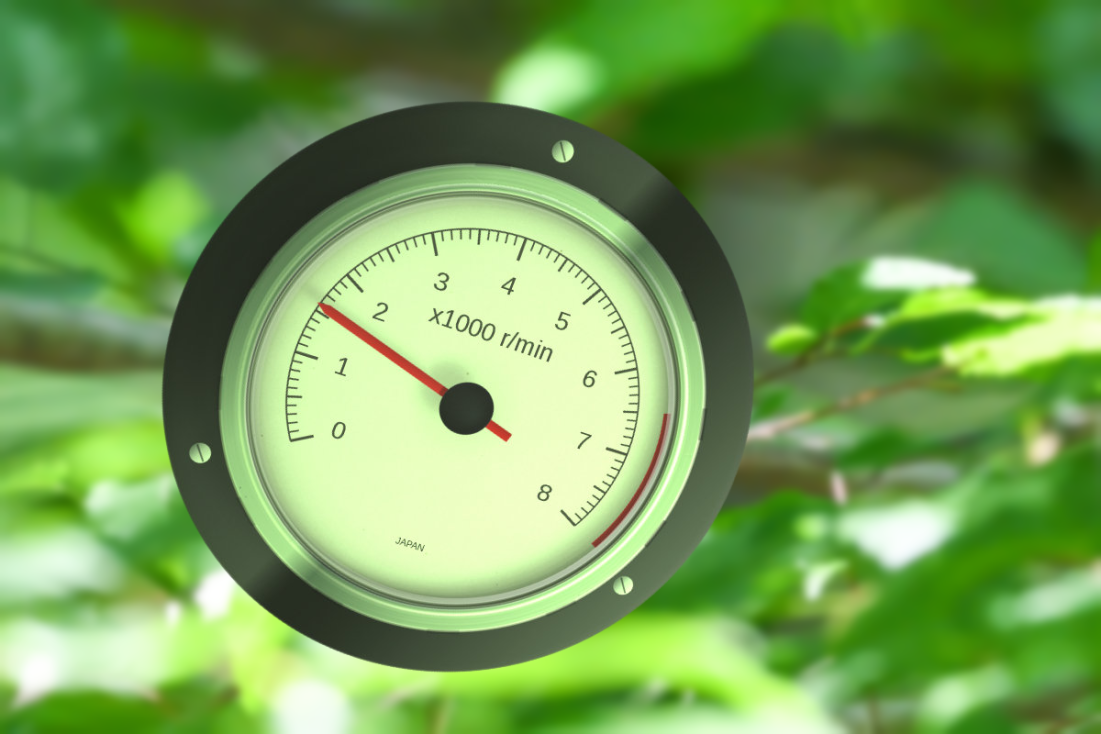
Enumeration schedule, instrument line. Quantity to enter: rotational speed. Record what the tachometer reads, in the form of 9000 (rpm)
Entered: 1600 (rpm)
